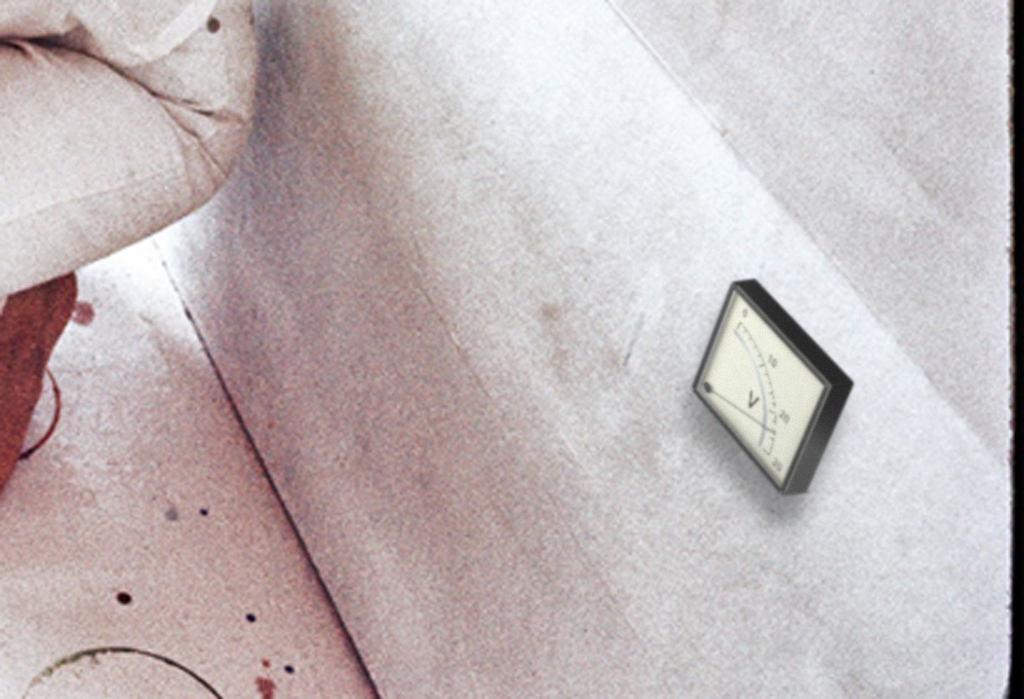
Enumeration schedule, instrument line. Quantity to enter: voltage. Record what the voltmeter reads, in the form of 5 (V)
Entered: 24 (V)
